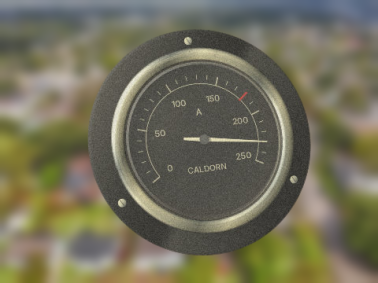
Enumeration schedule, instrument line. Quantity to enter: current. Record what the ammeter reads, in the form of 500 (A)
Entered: 230 (A)
